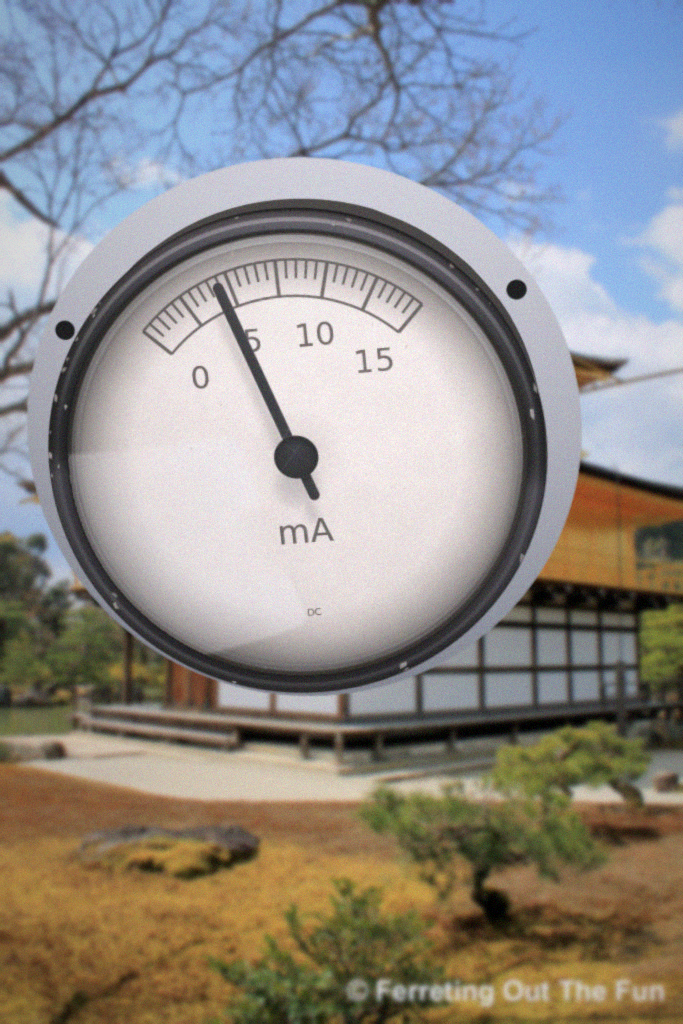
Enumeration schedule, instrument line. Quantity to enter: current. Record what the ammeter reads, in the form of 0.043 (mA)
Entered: 4.5 (mA)
